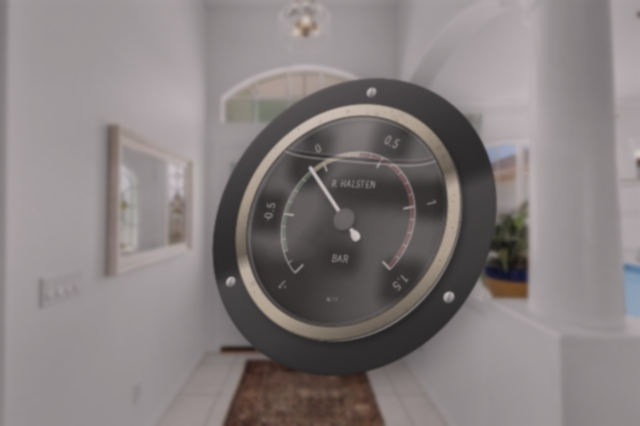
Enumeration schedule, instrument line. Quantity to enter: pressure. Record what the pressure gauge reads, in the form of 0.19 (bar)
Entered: -0.1 (bar)
